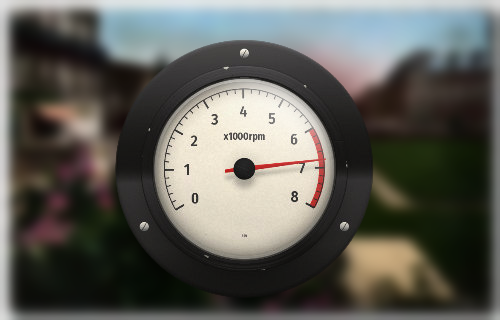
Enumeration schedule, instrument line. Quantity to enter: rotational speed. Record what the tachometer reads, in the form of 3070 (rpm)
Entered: 6800 (rpm)
